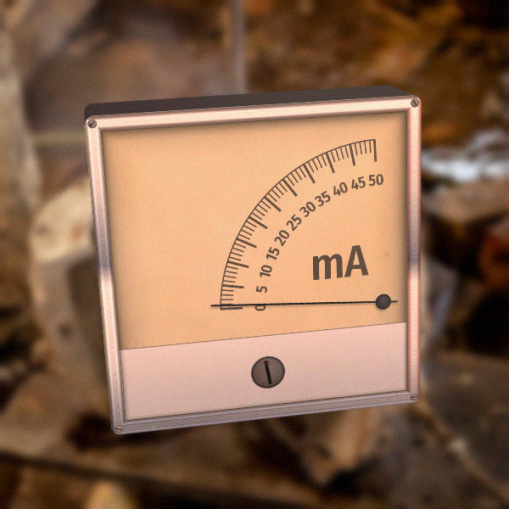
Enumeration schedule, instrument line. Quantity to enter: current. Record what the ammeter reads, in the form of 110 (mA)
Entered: 1 (mA)
